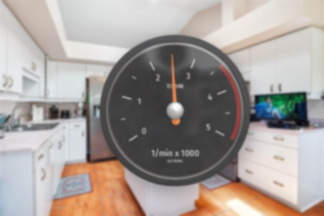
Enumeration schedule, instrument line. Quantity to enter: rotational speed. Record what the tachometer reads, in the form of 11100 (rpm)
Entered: 2500 (rpm)
